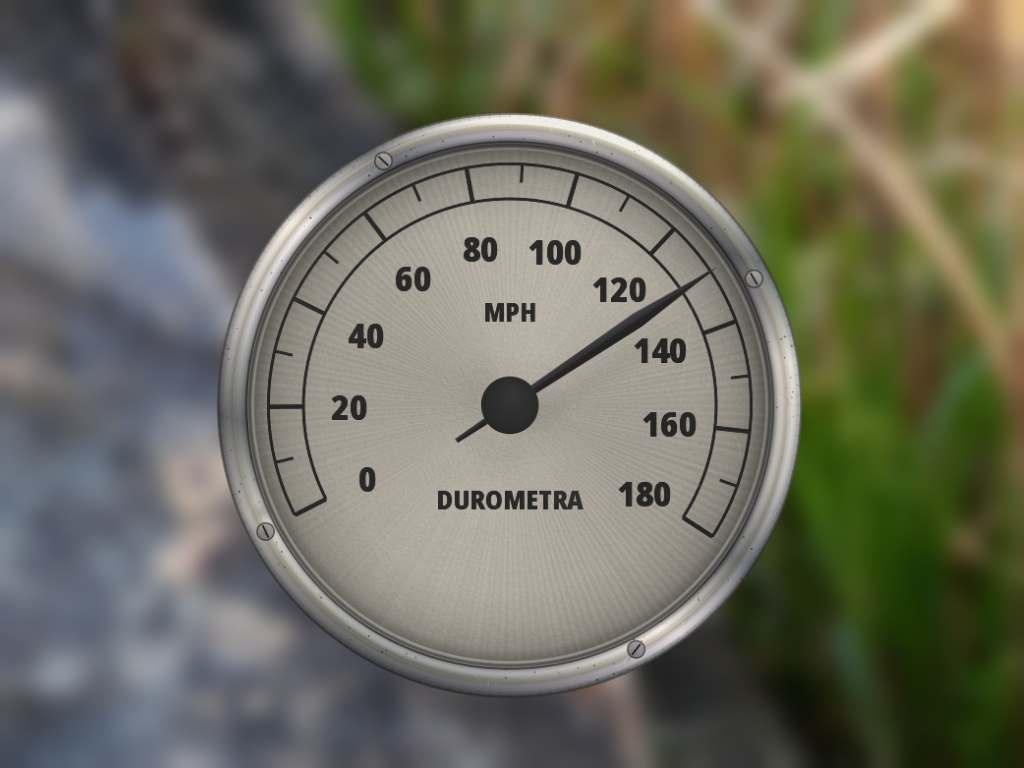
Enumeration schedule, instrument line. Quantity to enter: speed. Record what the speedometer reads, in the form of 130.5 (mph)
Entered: 130 (mph)
